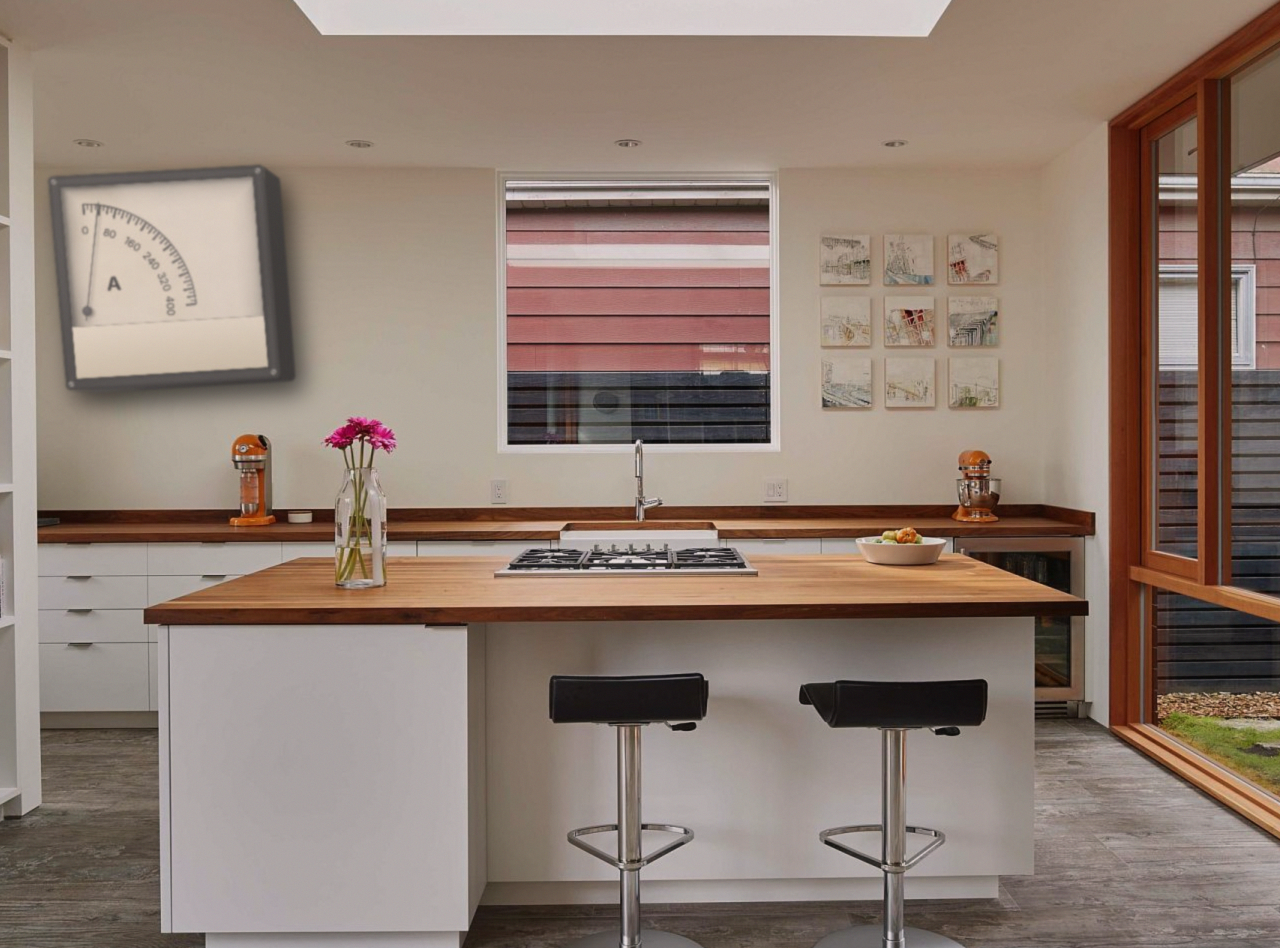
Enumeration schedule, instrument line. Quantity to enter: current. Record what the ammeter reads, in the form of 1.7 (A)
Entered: 40 (A)
